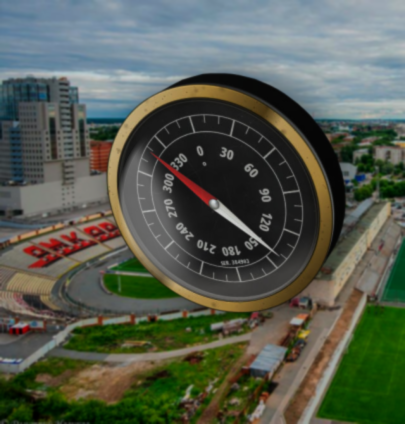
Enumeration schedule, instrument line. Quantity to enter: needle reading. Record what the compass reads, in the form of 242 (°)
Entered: 320 (°)
